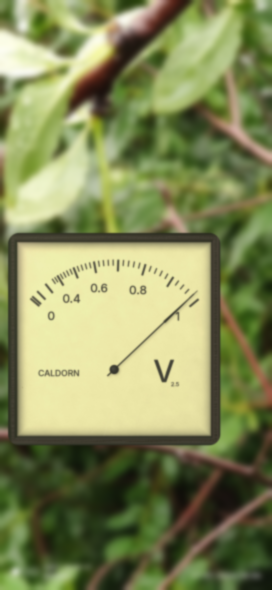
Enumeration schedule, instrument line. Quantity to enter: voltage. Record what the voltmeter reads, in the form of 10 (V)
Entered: 0.98 (V)
